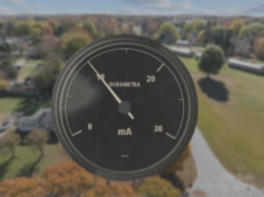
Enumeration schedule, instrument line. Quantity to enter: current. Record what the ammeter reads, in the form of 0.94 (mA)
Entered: 10 (mA)
